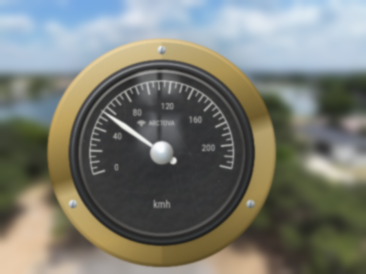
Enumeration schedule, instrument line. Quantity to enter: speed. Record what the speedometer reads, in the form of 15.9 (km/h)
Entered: 55 (km/h)
